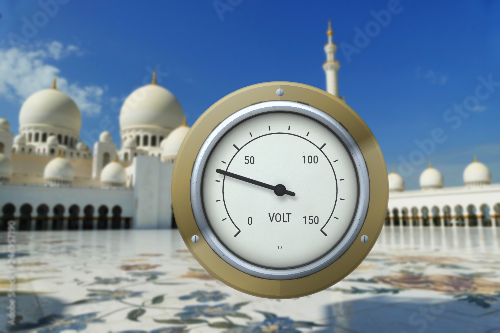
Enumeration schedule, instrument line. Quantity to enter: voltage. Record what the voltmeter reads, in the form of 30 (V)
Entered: 35 (V)
